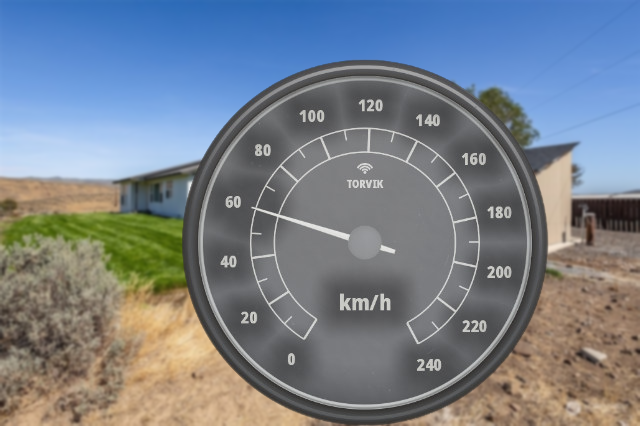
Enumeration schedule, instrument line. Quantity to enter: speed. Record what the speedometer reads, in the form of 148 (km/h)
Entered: 60 (km/h)
